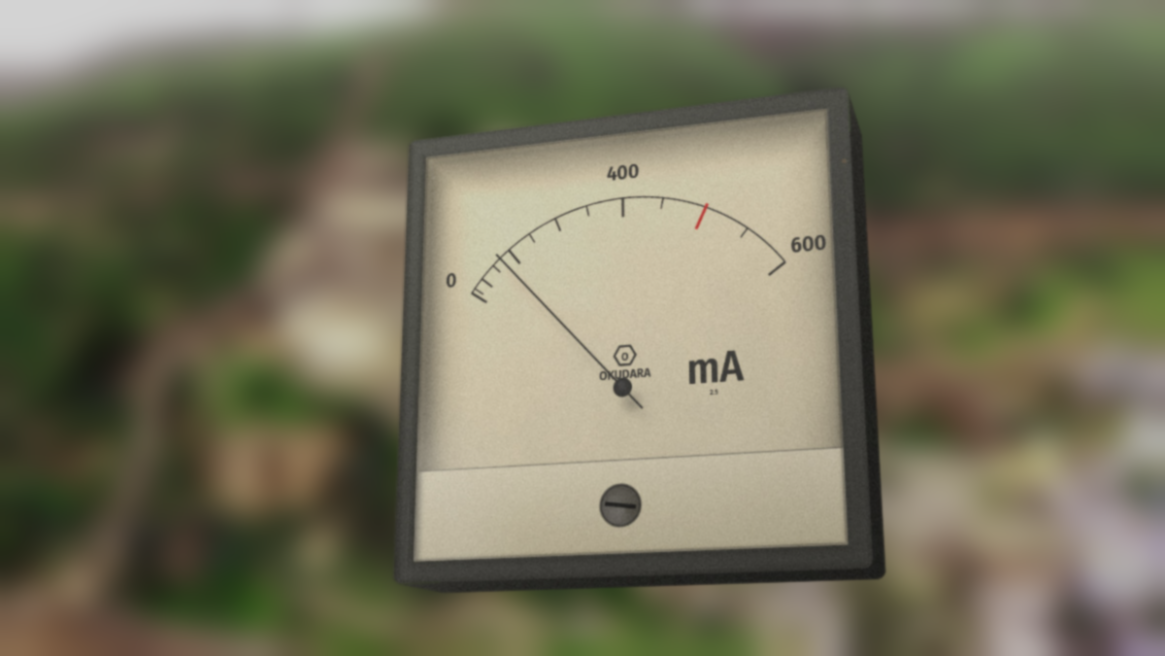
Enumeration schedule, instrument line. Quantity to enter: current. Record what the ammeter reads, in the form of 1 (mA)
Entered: 175 (mA)
